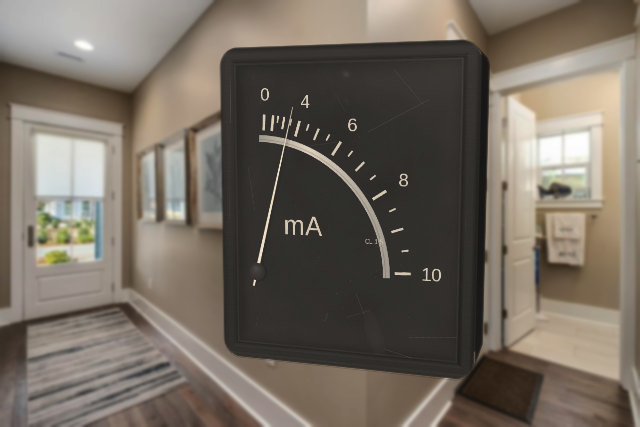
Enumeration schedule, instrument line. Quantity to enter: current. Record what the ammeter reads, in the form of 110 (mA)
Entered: 3.5 (mA)
